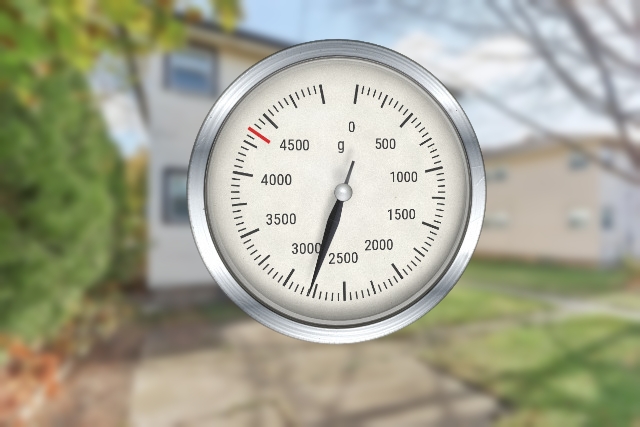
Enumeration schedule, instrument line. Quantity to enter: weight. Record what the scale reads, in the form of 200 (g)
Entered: 2800 (g)
